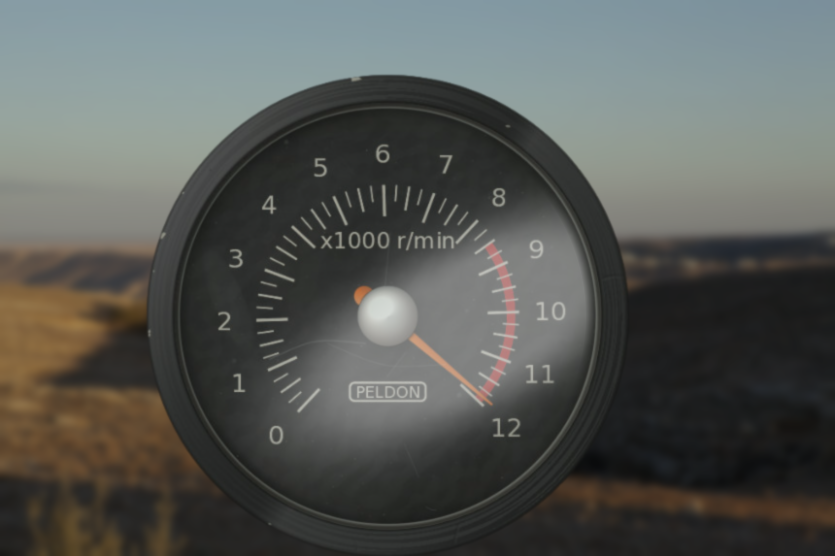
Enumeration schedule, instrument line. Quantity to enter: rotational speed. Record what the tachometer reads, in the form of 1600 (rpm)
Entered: 11875 (rpm)
